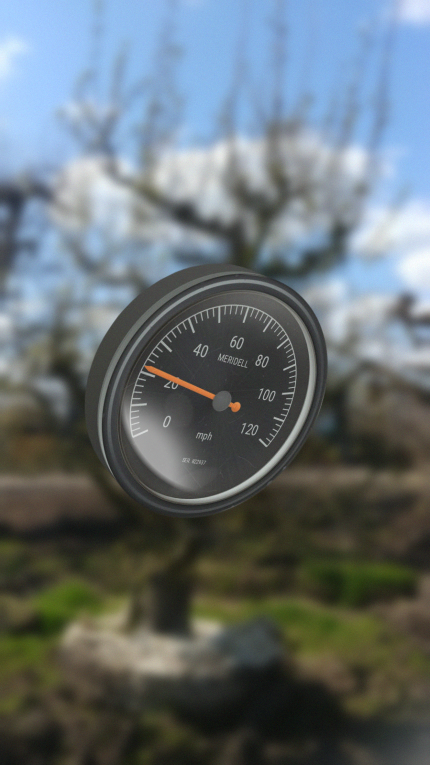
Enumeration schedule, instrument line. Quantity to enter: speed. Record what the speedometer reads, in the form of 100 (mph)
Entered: 22 (mph)
